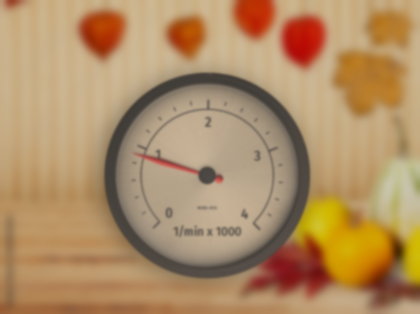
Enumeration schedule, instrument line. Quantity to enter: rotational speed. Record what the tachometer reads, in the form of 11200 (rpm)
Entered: 900 (rpm)
